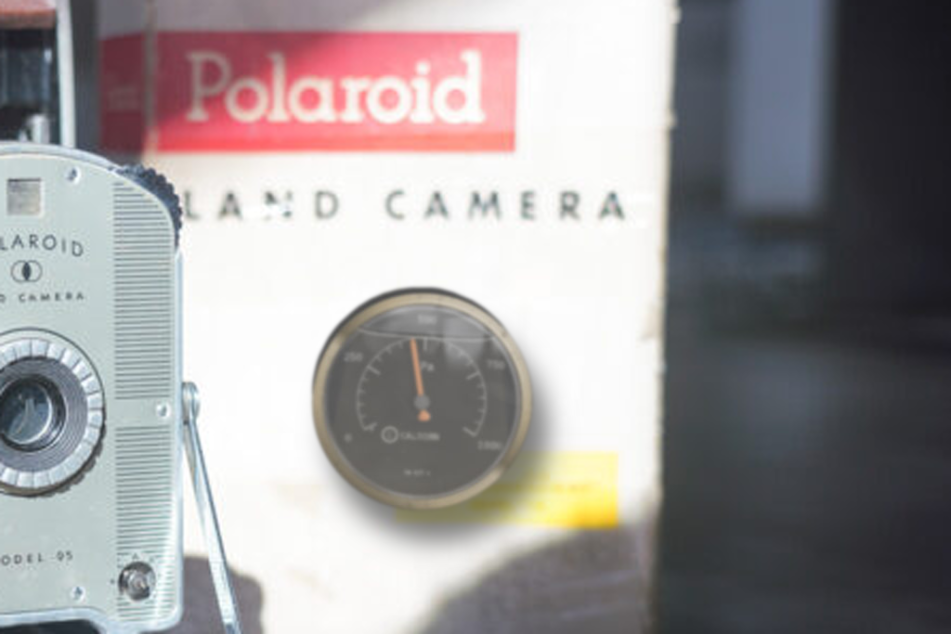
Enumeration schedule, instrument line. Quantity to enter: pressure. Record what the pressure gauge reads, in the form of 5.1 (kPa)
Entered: 450 (kPa)
